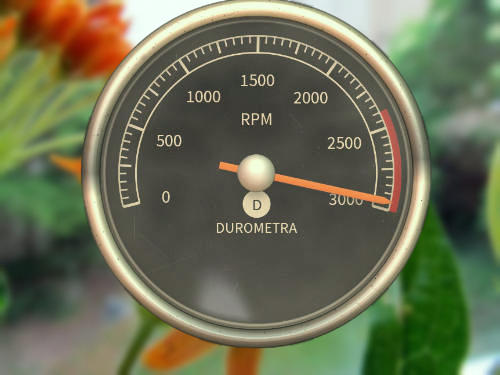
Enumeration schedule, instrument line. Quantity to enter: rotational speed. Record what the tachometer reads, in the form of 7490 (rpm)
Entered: 2950 (rpm)
